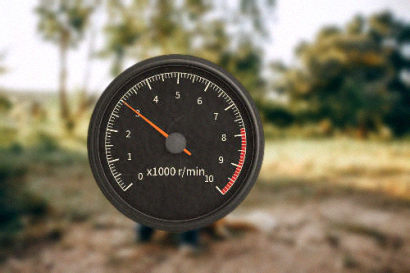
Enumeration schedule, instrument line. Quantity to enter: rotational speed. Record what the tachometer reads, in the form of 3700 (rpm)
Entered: 3000 (rpm)
